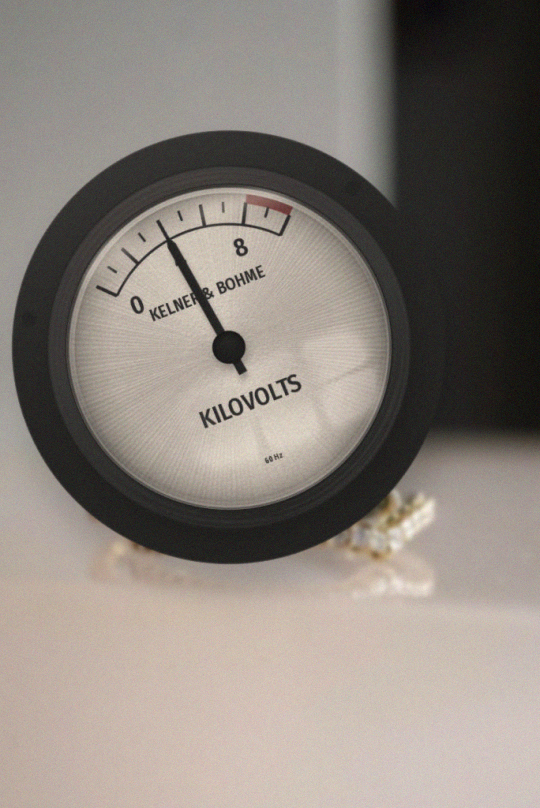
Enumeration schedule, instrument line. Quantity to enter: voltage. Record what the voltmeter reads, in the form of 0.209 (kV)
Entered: 4 (kV)
